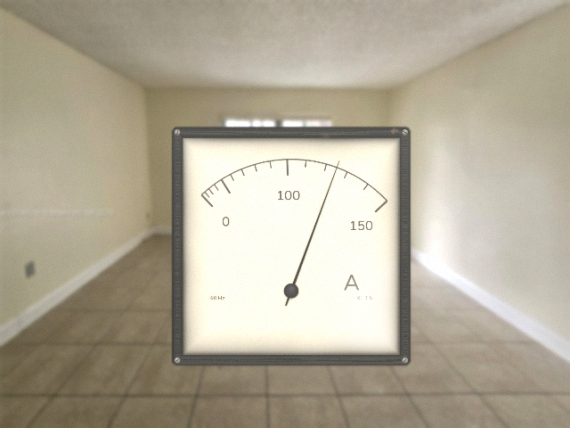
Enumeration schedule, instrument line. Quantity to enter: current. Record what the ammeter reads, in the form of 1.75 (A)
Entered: 125 (A)
